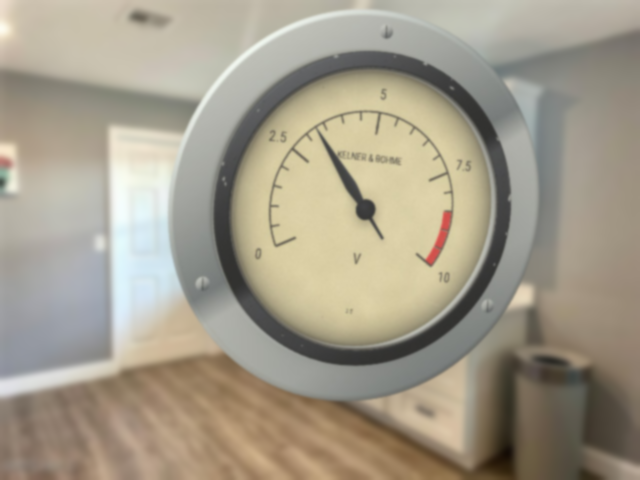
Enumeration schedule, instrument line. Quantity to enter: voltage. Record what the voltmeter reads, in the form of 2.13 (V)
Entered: 3.25 (V)
